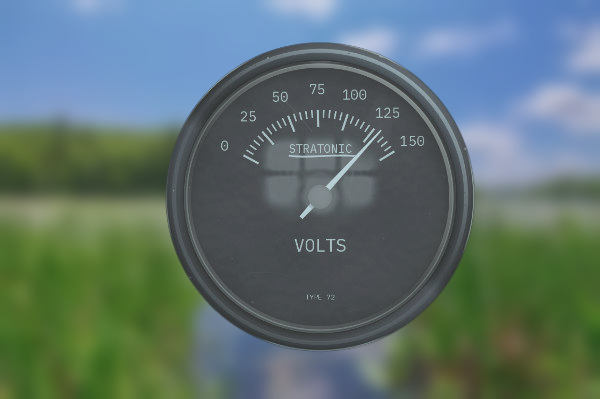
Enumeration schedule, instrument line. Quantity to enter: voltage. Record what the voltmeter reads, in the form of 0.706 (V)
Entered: 130 (V)
